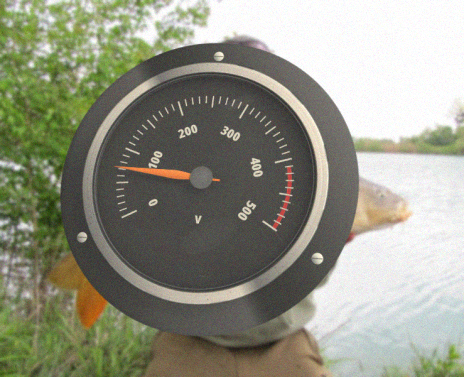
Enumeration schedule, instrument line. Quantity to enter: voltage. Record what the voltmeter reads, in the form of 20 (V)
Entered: 70 (V)
